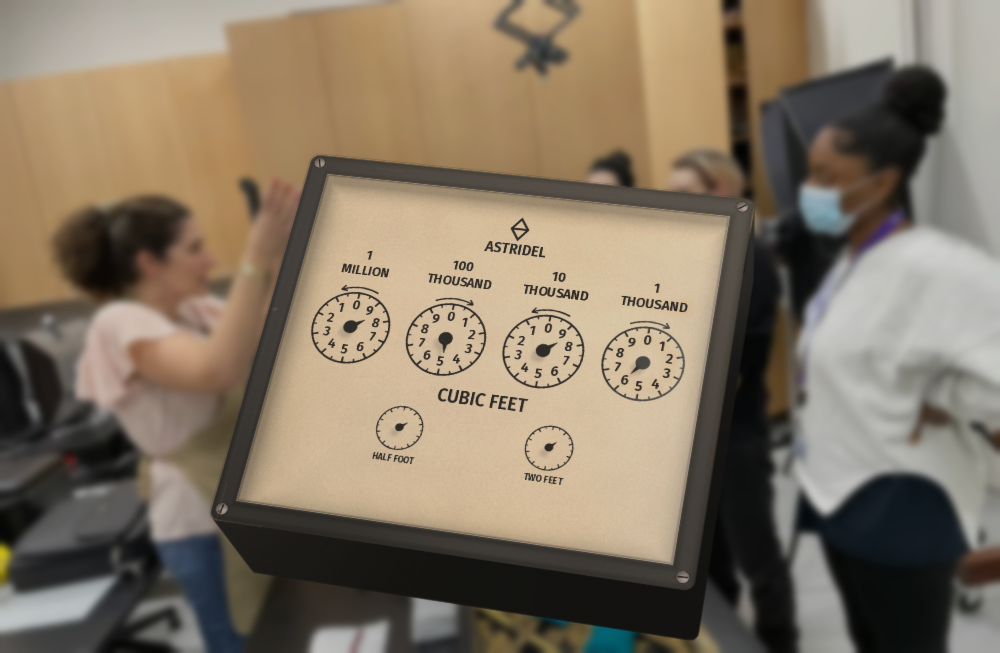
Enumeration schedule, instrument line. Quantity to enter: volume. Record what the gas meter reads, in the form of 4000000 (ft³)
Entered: 848600 (ft³)
